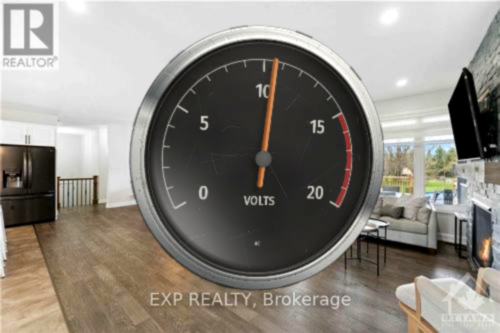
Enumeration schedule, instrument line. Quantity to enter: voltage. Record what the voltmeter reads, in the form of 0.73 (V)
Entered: 10.5 (V)
